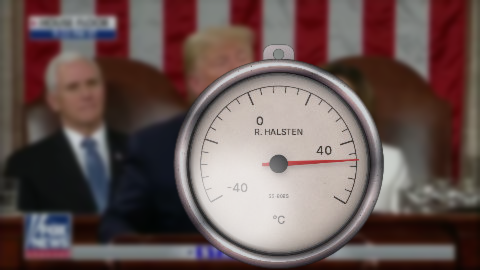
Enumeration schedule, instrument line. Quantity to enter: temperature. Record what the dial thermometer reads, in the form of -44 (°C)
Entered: 46 (°C)
